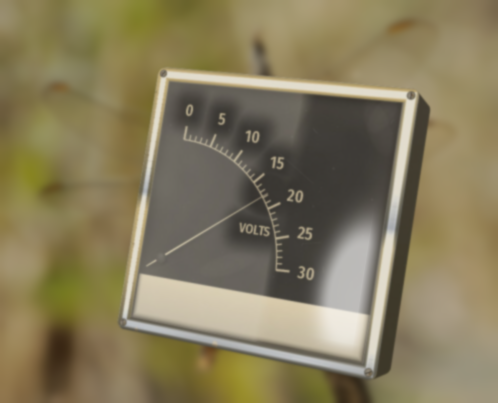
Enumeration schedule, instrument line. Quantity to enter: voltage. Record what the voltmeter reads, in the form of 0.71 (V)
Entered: 18 (V)
